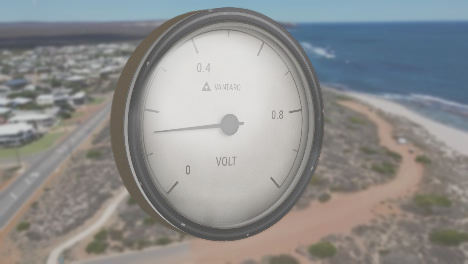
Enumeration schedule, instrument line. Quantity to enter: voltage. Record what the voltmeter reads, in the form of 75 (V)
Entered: 0.15 (V)
